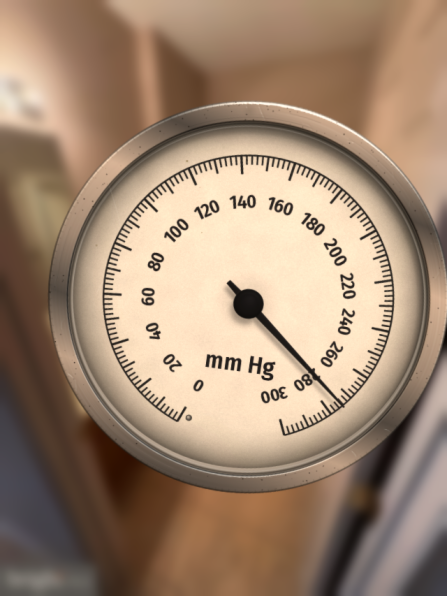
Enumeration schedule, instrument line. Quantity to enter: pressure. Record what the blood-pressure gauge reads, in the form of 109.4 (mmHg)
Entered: 274 (mmHg)
